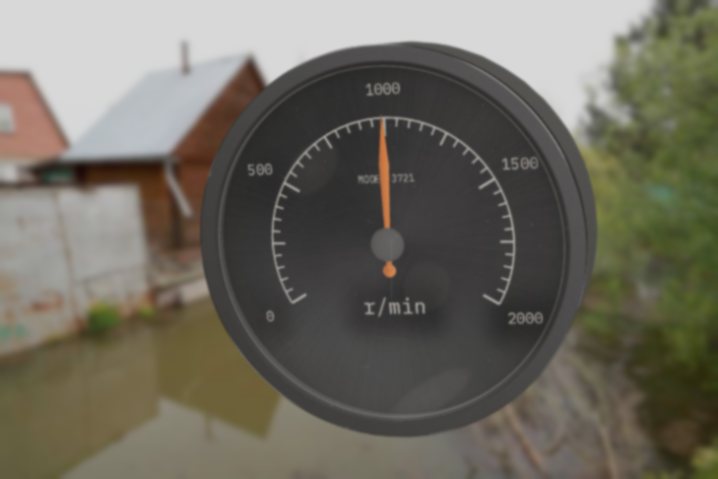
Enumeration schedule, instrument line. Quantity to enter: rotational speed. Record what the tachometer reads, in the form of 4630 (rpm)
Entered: 1000 (rpm)
